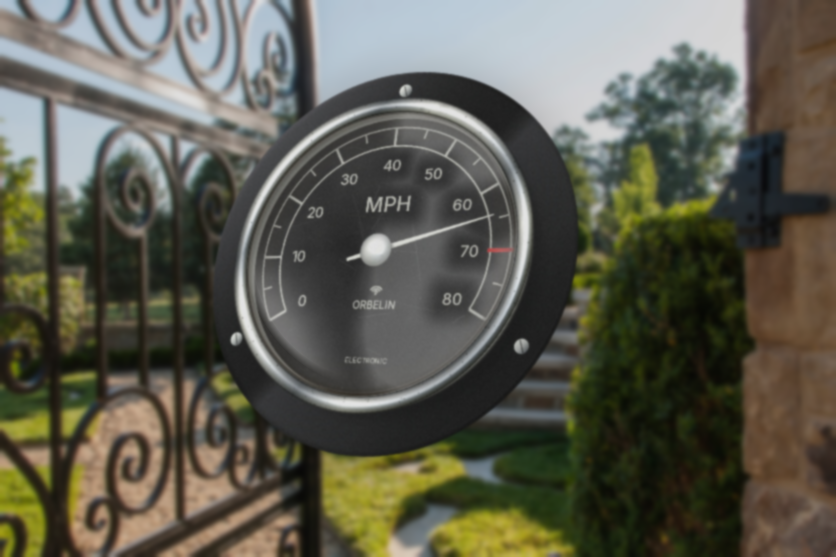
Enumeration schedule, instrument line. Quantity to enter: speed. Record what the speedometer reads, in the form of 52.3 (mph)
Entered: 65 (mph)
